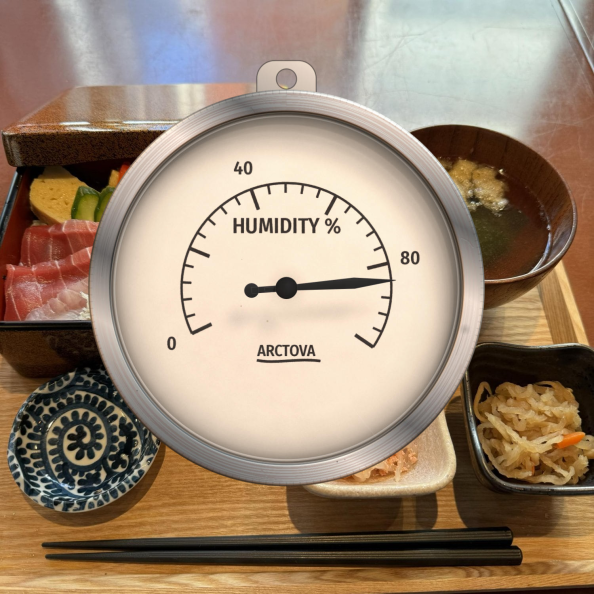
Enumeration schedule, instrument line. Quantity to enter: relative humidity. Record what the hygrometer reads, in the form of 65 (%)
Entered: 84 (%)
